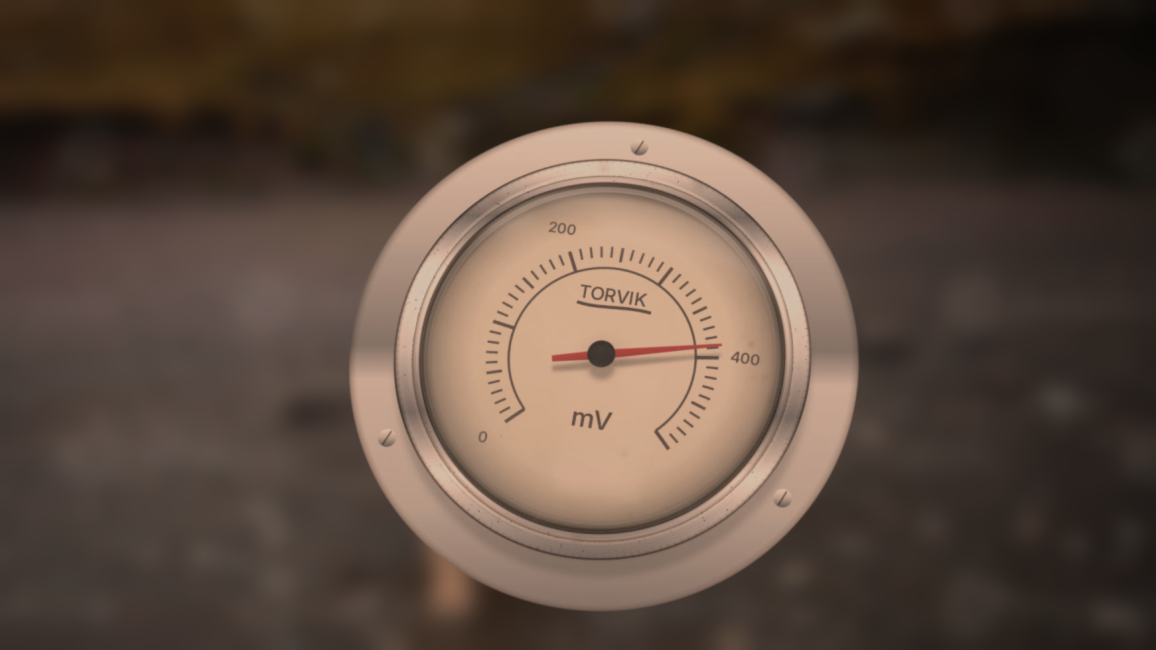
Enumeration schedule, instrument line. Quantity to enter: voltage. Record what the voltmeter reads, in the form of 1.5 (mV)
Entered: 390 (mV)
